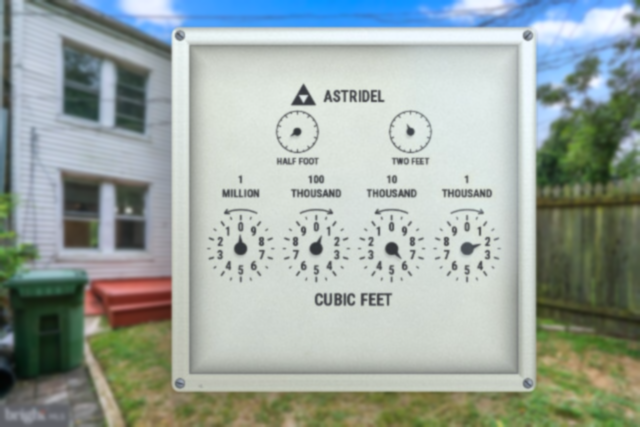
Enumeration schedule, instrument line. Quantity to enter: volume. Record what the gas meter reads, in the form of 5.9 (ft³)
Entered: 6200 (ft³)
